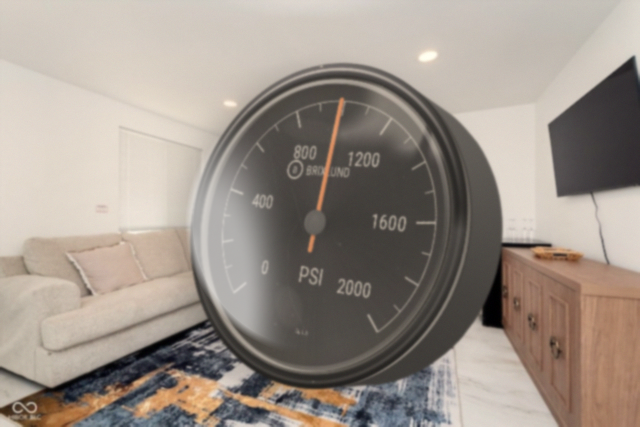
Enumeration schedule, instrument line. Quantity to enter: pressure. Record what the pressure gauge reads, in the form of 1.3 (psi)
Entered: 1000 (psi)
